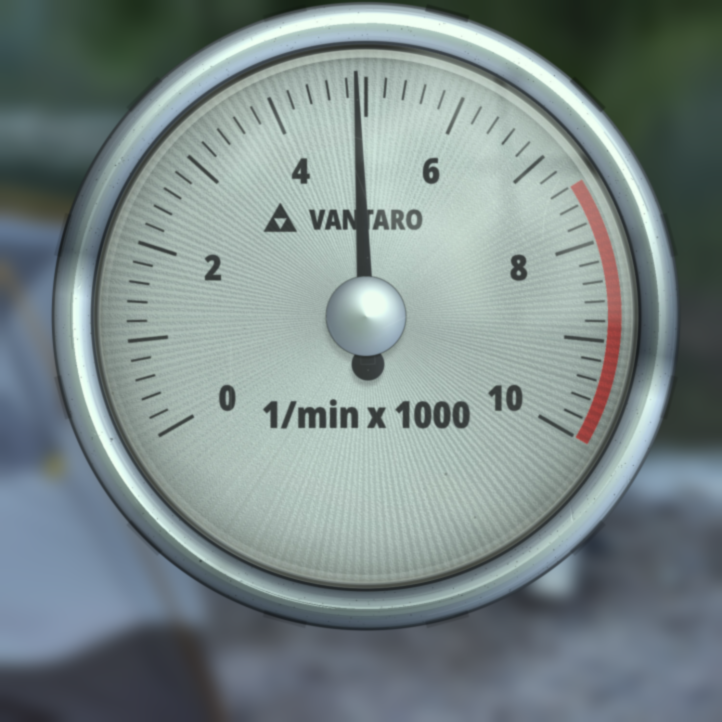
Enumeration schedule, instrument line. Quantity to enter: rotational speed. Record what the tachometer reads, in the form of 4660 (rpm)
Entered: 4900 (rpm)
